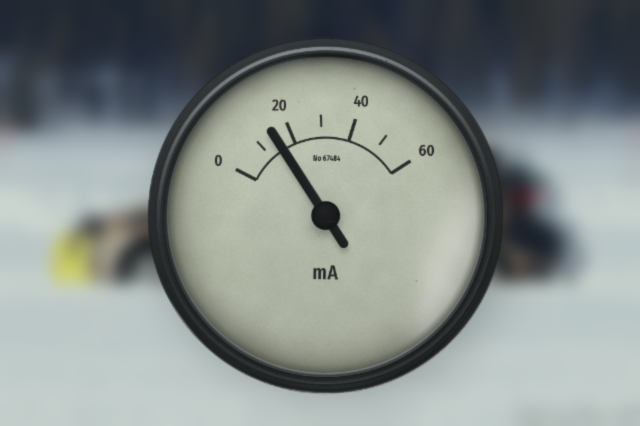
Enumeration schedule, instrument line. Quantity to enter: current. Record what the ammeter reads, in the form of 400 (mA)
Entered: 15 (mA)
